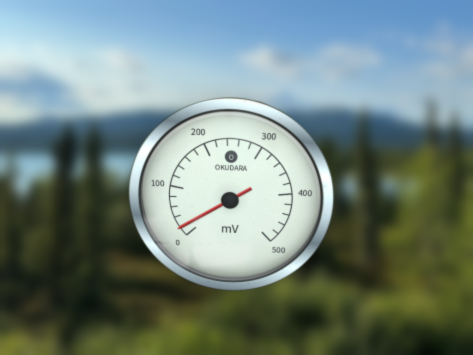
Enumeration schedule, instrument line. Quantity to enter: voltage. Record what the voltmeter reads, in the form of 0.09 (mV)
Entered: 20 (mV)
